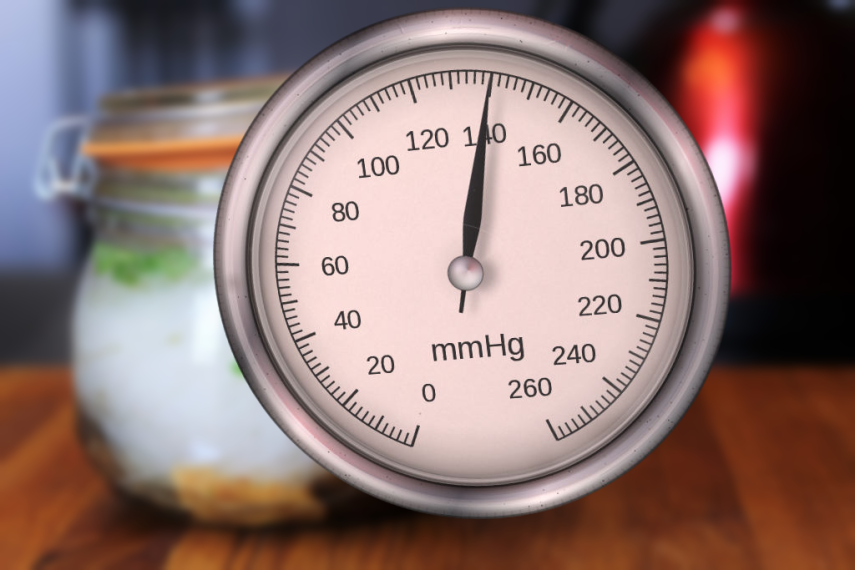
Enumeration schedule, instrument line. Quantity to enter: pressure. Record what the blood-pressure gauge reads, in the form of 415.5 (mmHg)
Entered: 140 (mmHg)
